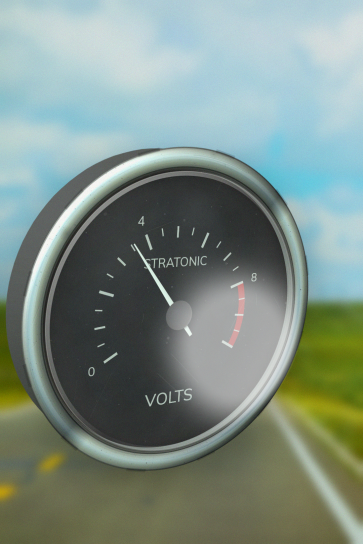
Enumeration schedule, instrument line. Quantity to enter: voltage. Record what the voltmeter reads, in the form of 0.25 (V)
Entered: 3.5 (V)
